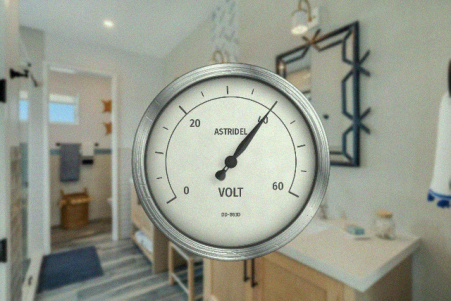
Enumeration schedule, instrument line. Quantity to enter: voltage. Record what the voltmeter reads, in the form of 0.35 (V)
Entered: 40 (V)
